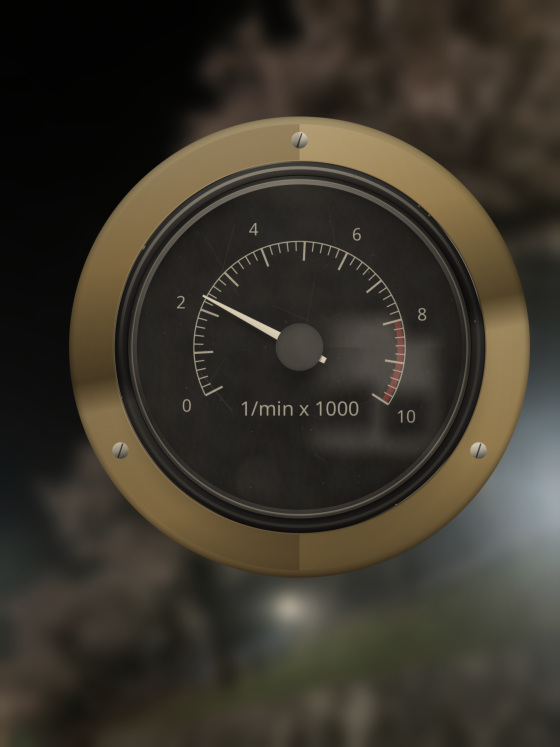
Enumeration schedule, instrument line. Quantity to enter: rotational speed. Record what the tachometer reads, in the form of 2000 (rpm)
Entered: 2300 (rpm)
